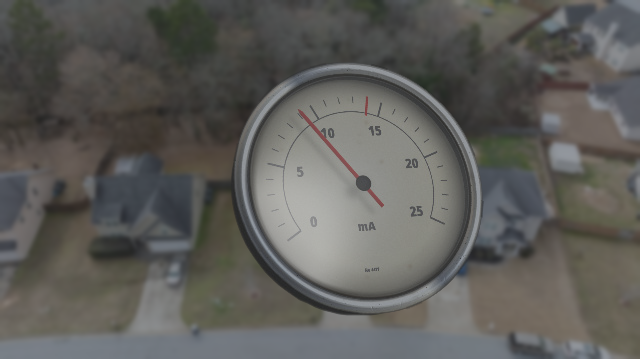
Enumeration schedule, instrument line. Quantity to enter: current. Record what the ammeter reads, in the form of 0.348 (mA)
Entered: 9 (mA)
